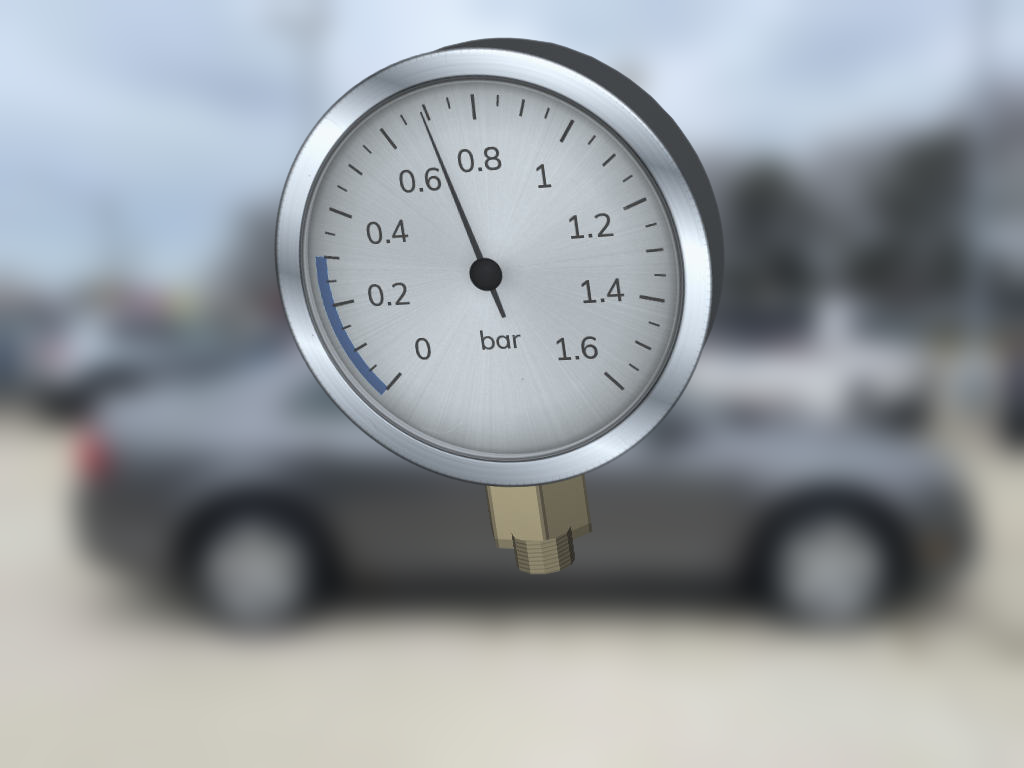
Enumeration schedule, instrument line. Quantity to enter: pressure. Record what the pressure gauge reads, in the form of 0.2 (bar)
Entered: 0.7 (bar)
